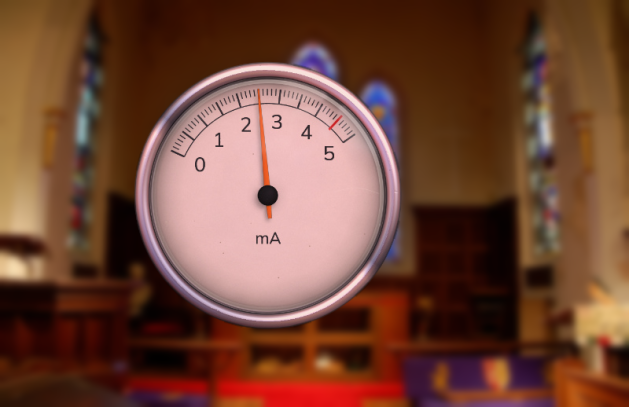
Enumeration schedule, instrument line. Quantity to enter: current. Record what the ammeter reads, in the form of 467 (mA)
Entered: 2.5 (mA)
